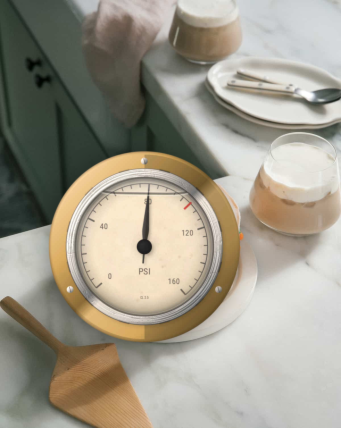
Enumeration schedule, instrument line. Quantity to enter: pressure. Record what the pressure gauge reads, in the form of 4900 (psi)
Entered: 80 (psi)
